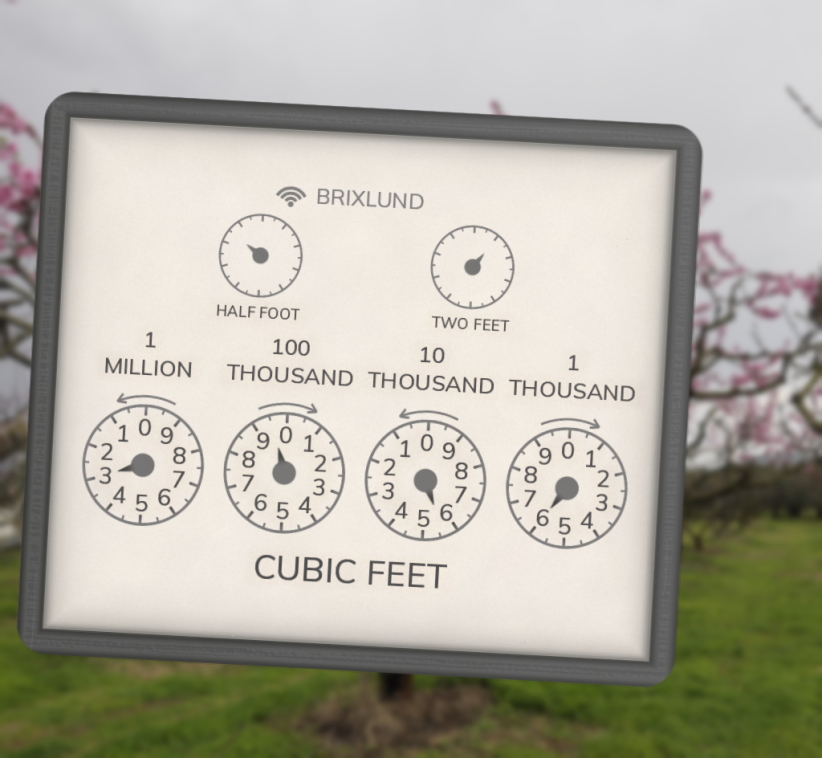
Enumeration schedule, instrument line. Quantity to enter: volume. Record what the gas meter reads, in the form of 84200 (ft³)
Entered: 295600 (ft³)
